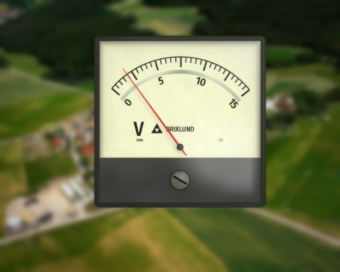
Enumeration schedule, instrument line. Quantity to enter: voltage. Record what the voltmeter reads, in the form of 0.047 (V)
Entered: 2 (V)
